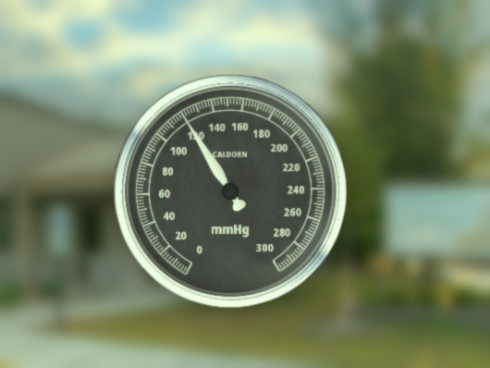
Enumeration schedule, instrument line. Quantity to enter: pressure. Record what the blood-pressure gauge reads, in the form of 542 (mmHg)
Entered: 120 (mmHg)
